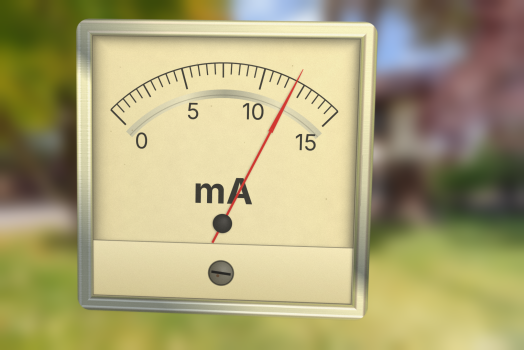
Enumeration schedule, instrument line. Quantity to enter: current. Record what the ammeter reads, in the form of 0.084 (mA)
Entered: 12 (mA)
